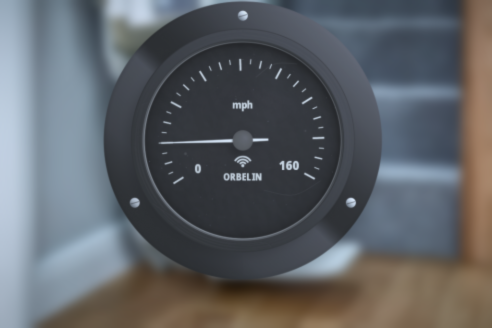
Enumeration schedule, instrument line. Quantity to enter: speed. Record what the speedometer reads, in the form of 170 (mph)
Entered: 20 (mph)
